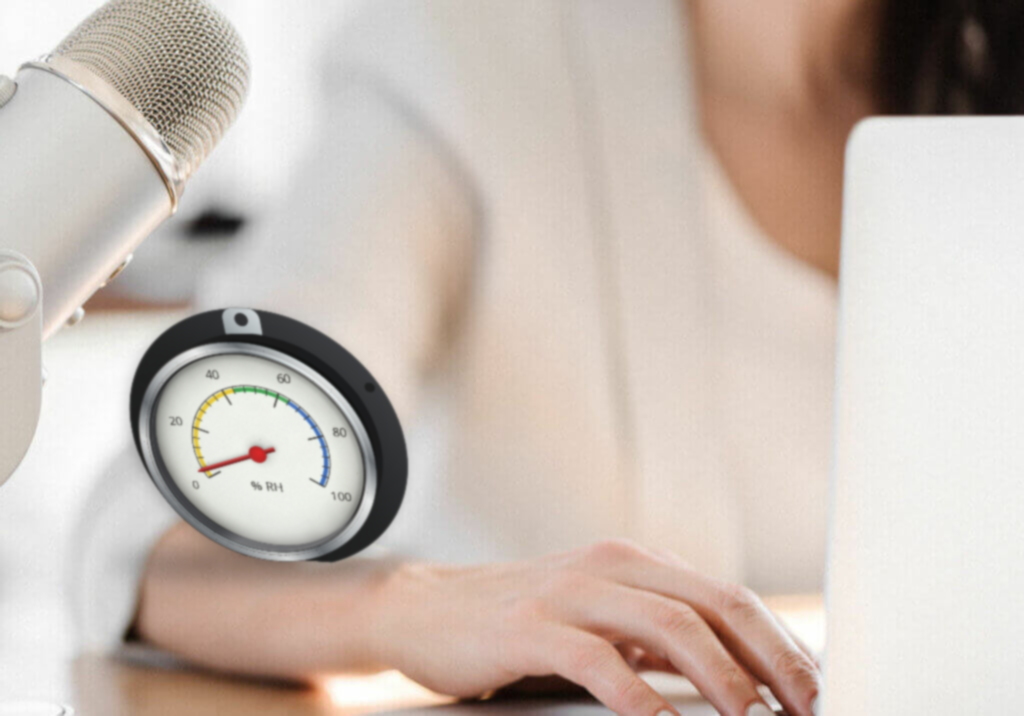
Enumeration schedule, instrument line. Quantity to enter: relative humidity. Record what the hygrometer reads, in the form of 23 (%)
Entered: 4 (%)
